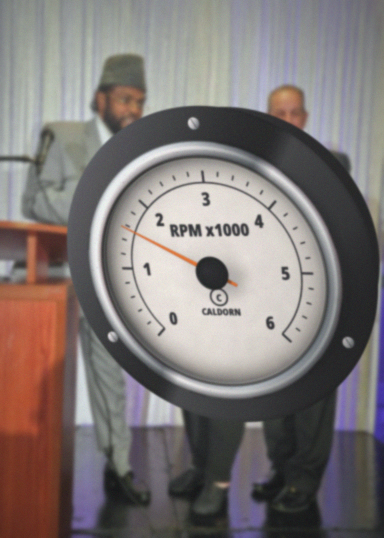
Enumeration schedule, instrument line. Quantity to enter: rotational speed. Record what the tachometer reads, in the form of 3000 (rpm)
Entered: 1600 (rpm)
